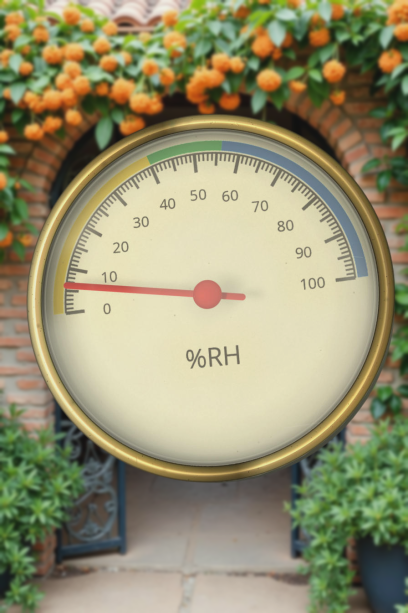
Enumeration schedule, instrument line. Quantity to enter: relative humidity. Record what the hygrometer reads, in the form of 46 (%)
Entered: 6 (%)
